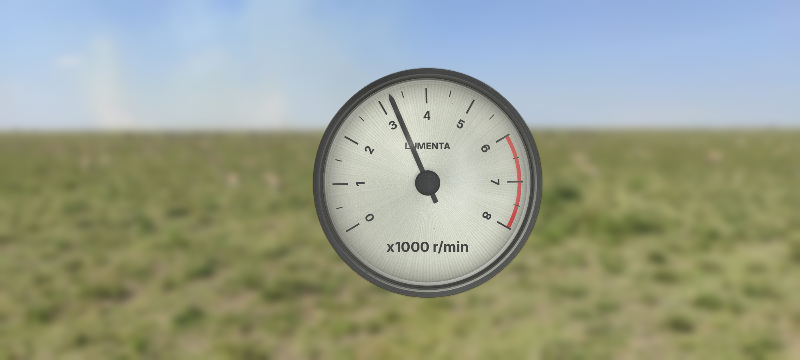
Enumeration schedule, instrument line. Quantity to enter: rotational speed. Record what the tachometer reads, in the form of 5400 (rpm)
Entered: 3250 (rpm)
